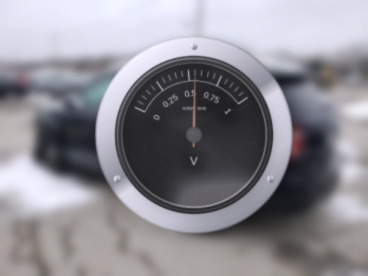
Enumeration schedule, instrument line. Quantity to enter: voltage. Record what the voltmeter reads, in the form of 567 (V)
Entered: 0.55 (V)
